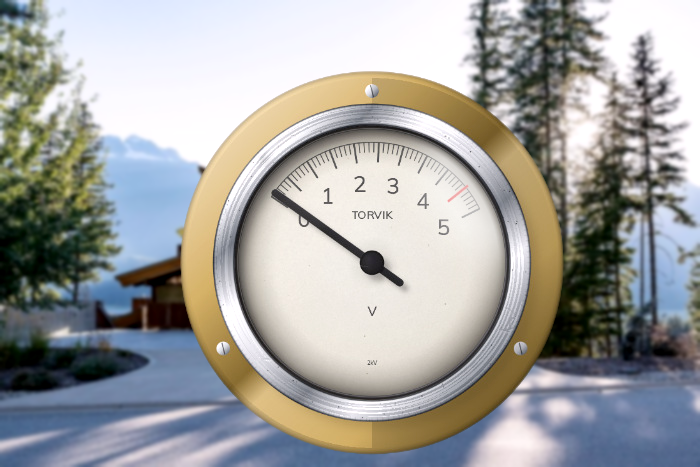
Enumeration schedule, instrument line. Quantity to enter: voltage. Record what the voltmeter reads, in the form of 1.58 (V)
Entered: 0.1 (V)
